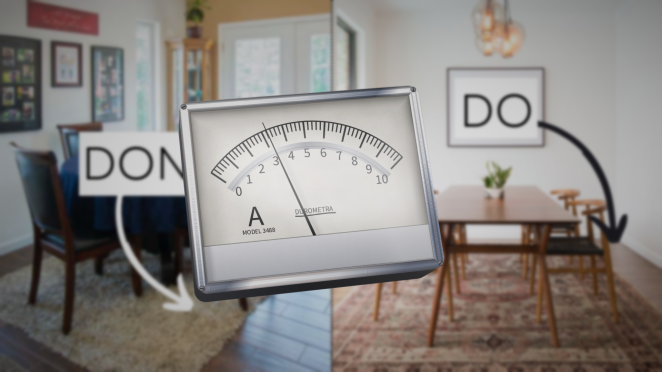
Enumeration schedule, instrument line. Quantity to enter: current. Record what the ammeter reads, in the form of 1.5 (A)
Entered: 3.2 (A)
